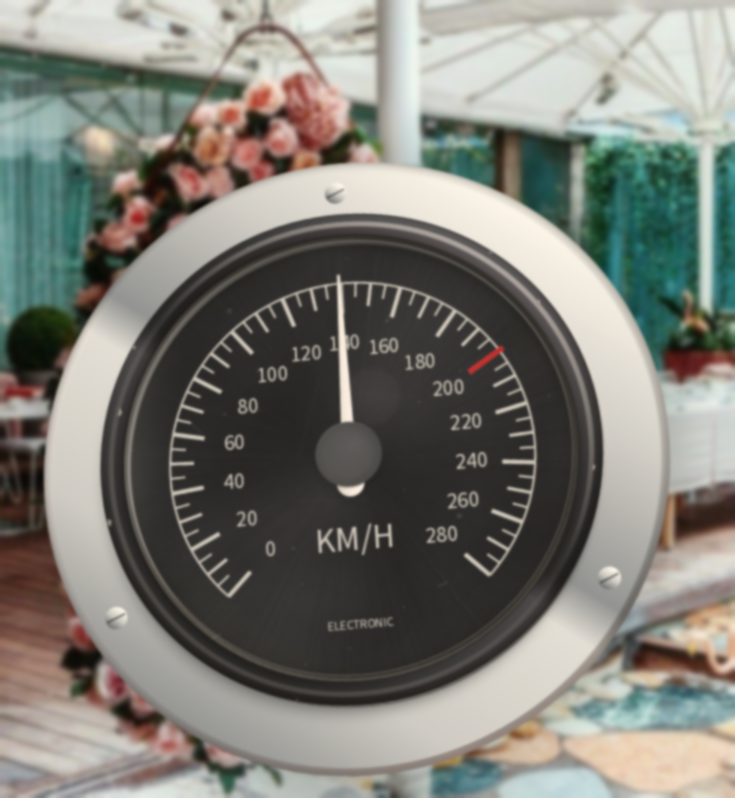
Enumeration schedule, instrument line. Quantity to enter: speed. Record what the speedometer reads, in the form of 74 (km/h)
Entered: 140 (km/h)
